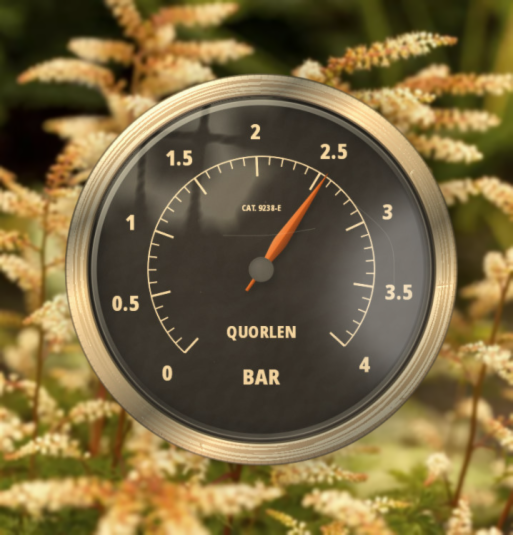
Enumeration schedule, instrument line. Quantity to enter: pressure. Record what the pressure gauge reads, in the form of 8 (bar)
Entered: 2.55 (bar)
